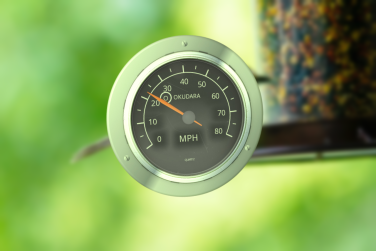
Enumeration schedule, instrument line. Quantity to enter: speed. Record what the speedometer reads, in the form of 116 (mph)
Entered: 22.5 (mph)
